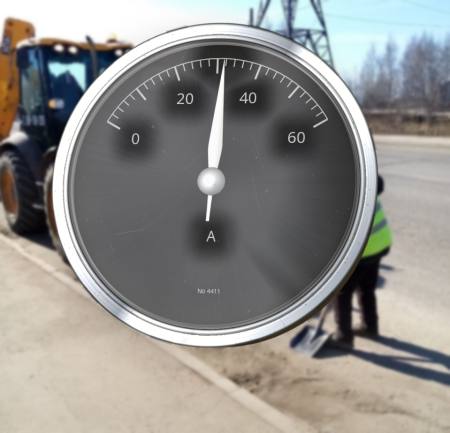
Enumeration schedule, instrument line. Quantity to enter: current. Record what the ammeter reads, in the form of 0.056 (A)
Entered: 32 (A)
